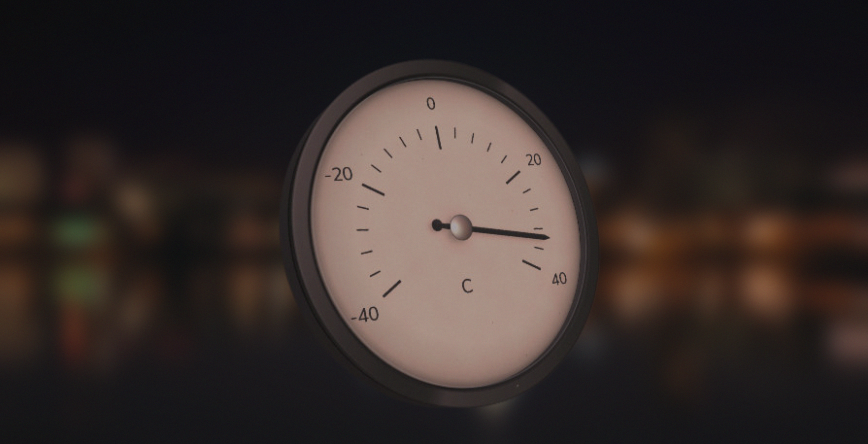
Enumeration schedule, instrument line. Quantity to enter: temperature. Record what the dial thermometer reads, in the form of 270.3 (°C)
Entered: 34 (°C)
